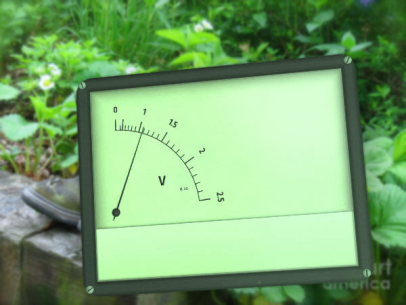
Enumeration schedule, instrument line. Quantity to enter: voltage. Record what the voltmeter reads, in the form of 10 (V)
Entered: 1.1 (V)
